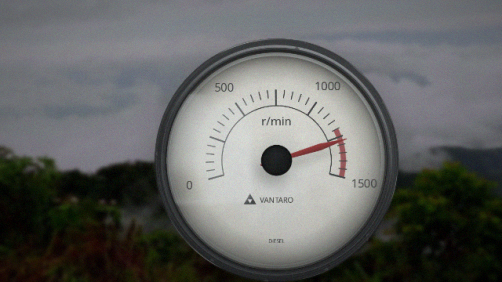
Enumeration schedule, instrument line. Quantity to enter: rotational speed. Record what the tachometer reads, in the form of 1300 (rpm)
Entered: 1275 (rpm)
